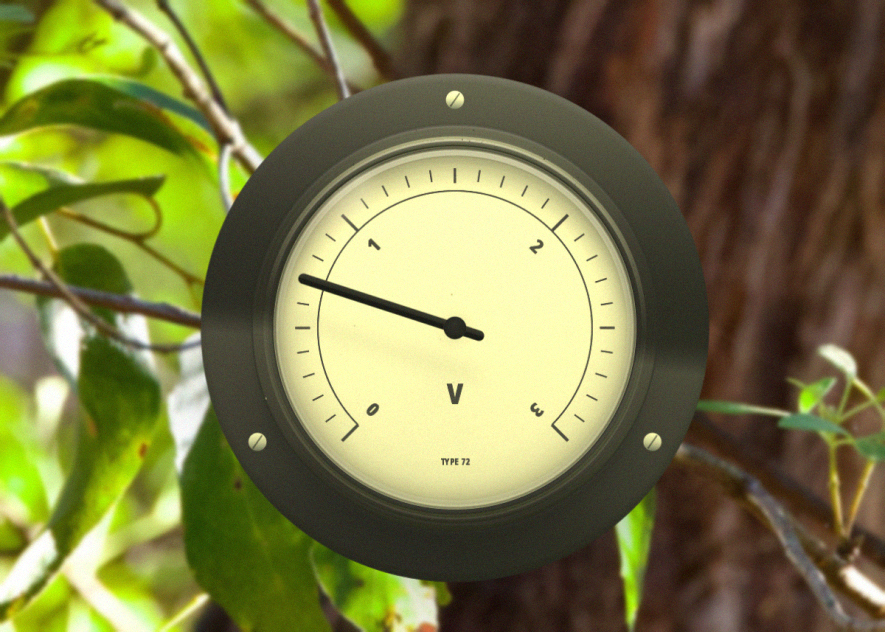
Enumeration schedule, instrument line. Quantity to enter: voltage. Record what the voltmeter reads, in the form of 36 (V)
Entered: 0.7 (V)
